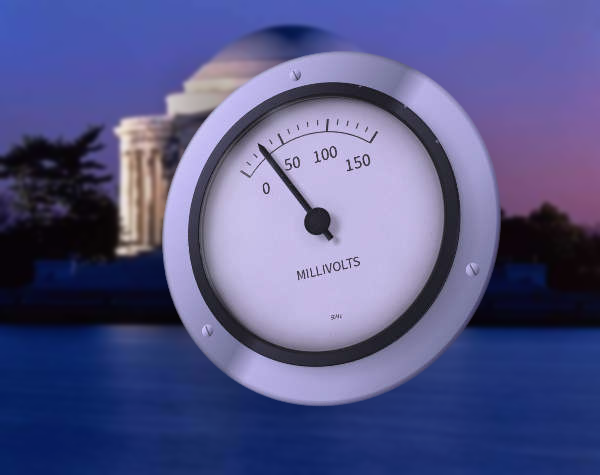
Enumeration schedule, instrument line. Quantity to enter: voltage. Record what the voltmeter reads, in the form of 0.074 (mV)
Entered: 30 (mV)
